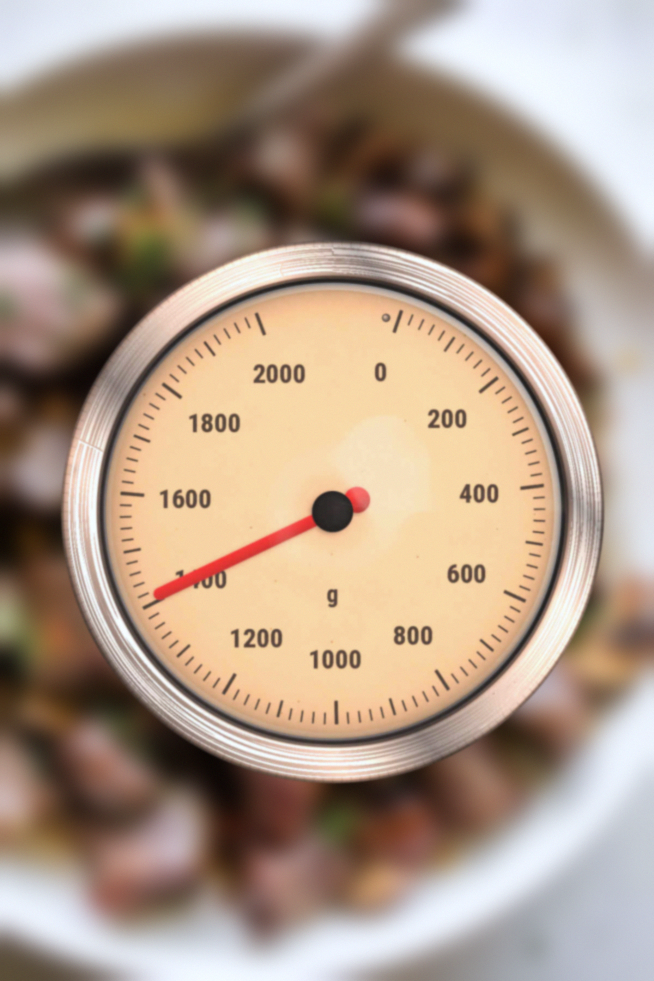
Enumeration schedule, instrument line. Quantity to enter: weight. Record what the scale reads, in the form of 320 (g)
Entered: 1410 (g)
